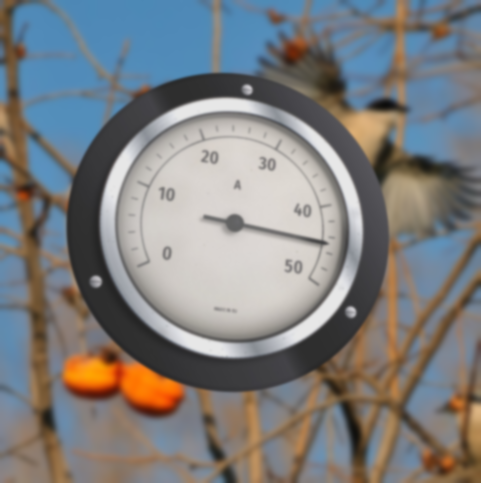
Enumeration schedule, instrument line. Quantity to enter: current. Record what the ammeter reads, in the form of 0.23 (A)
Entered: 45 (A)
